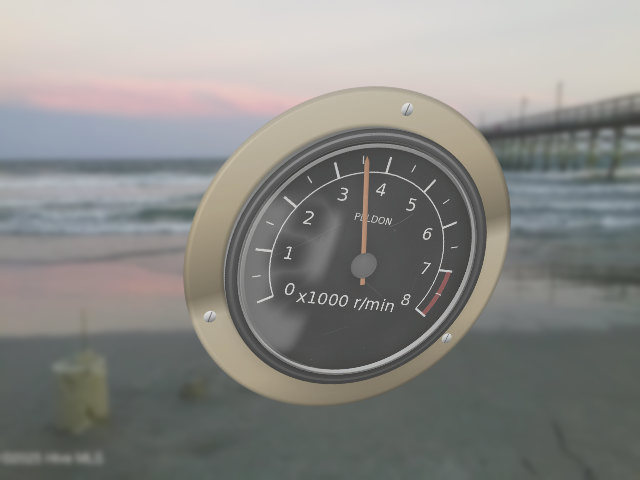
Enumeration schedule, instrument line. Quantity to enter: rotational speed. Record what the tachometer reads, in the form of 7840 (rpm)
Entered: 3500 (rpm)
